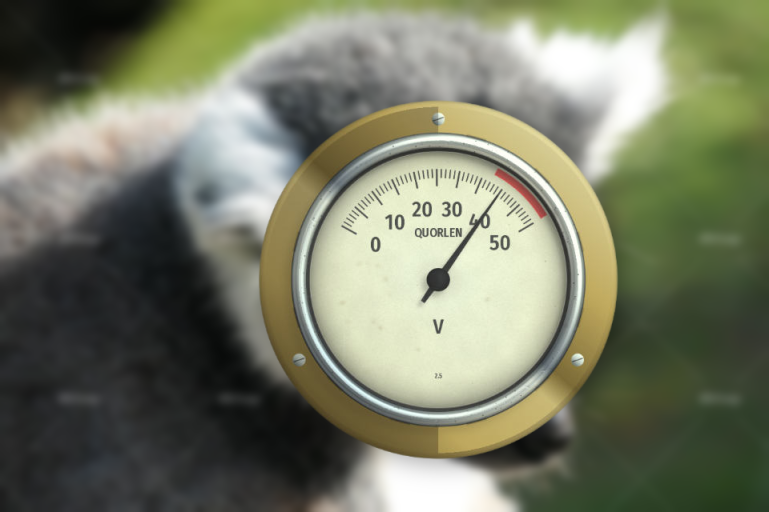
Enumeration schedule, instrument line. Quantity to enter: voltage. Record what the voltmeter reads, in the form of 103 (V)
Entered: 40 (V)
